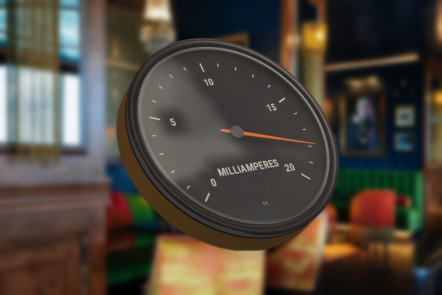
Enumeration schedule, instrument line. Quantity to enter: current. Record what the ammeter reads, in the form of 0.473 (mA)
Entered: 18 (mA)
